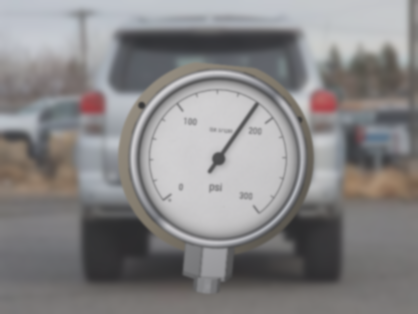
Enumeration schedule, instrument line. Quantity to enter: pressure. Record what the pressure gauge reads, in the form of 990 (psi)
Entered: 180 (psi)
